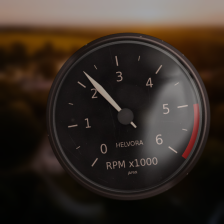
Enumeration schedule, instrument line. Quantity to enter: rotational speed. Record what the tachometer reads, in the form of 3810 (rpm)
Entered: 2250 (rpm)
